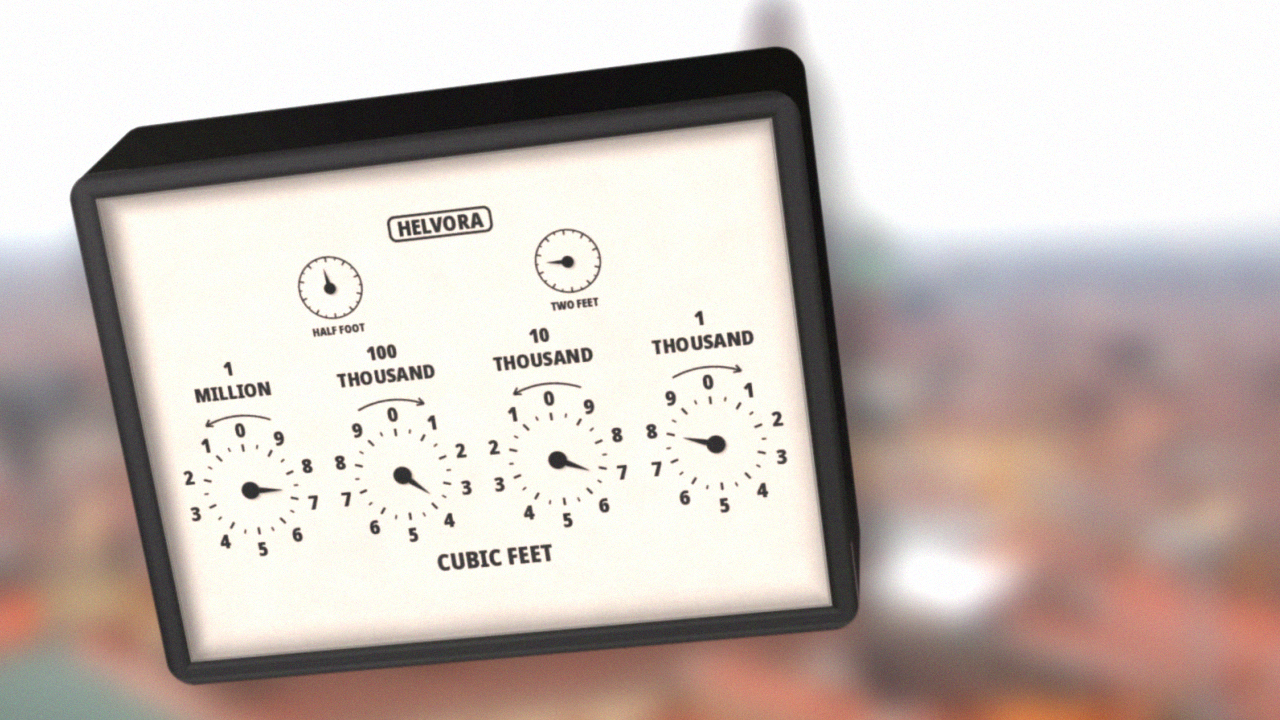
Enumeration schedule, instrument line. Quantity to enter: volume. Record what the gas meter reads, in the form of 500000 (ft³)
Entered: 736800 (ft³)
